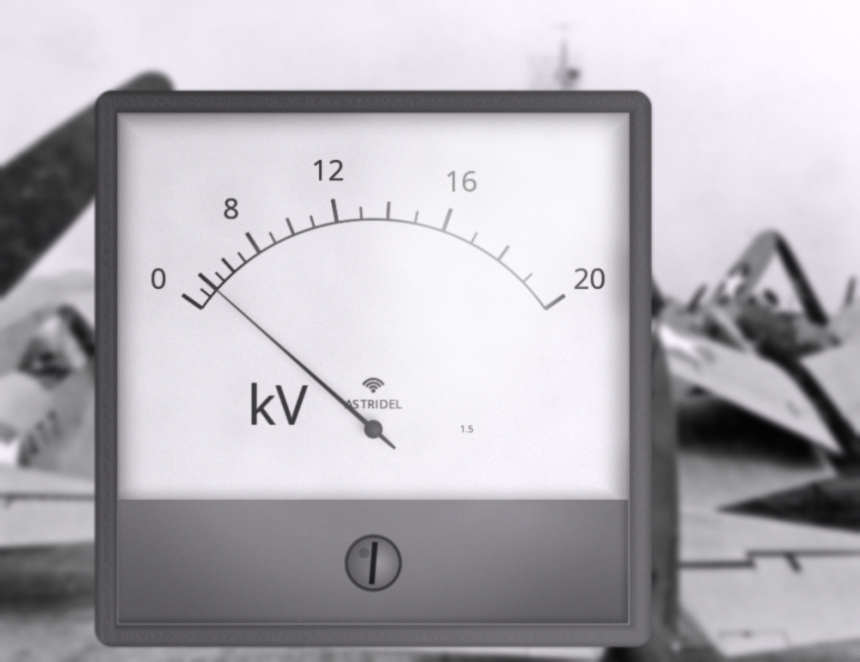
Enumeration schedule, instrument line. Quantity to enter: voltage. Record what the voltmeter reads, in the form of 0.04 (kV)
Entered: 4 (kV)
